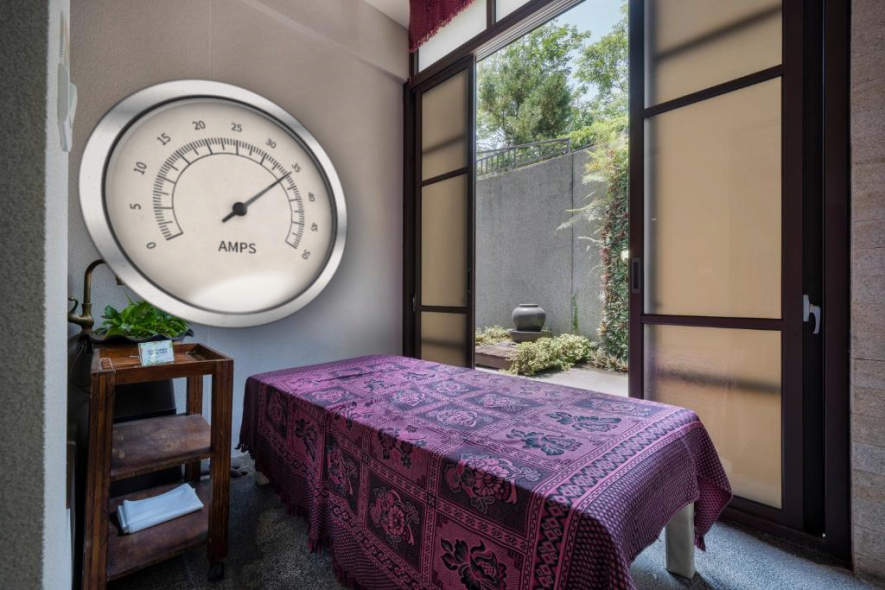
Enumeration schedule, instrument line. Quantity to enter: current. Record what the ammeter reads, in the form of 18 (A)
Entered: 35 (A)
